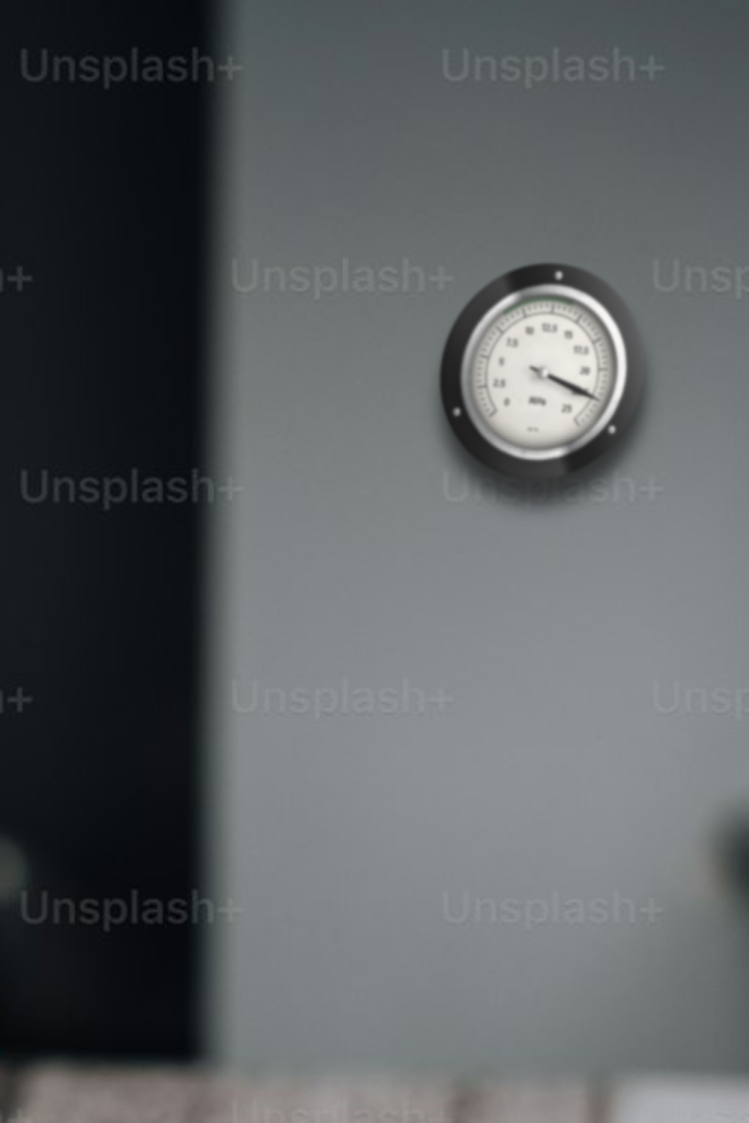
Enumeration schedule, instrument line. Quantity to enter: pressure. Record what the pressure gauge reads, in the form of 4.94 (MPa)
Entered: 22.5 (MPa)
